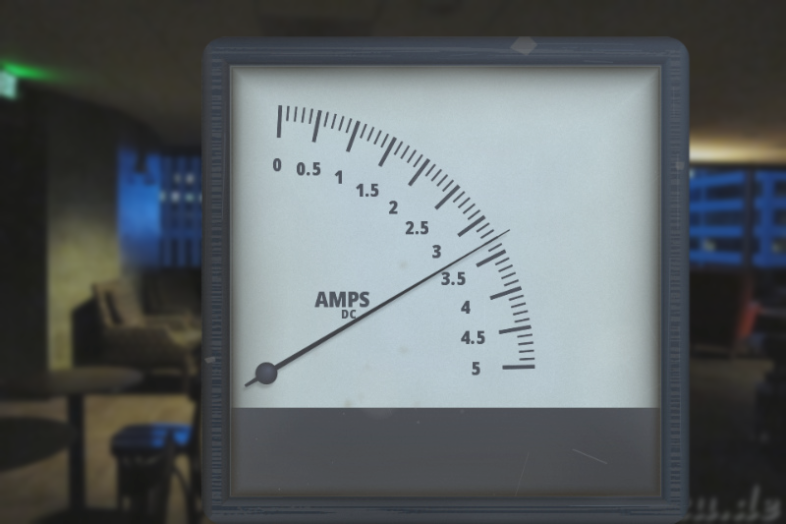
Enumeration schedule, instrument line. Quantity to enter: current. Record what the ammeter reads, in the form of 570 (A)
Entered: 3.3 (A)
